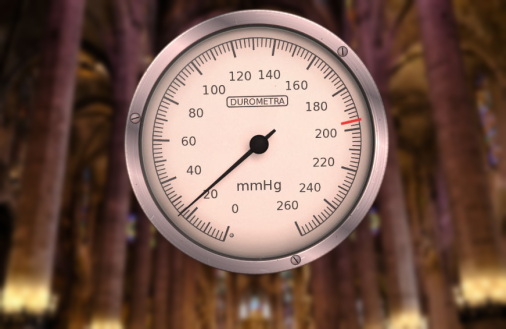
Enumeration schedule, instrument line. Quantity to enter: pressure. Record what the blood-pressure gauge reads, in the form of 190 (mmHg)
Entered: 24 (mmHg)
